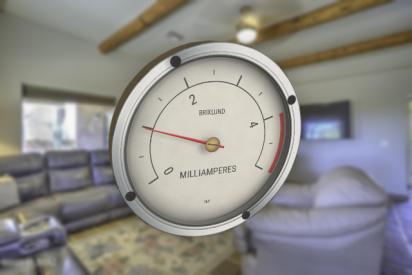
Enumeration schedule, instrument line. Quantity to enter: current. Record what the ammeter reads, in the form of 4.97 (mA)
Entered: 1 (mA)
